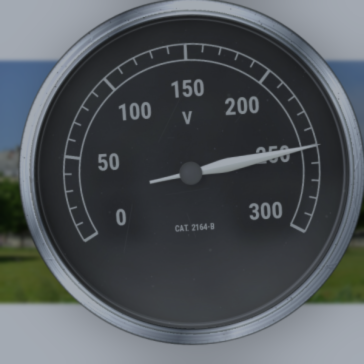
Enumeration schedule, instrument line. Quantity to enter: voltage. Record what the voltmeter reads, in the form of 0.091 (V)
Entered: 250 (V)
